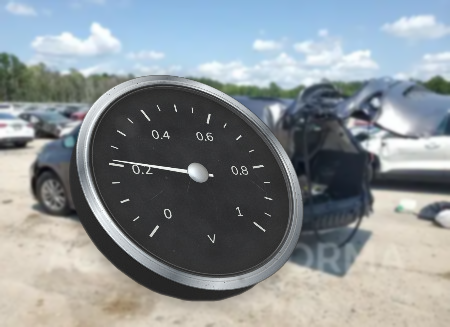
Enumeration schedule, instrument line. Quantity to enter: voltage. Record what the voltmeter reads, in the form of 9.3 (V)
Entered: 0.2 (V)
